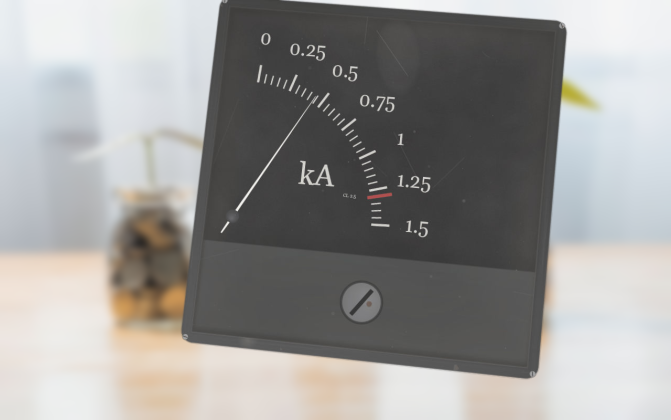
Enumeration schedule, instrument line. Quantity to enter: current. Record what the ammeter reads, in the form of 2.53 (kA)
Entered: 0.45 (kA)
